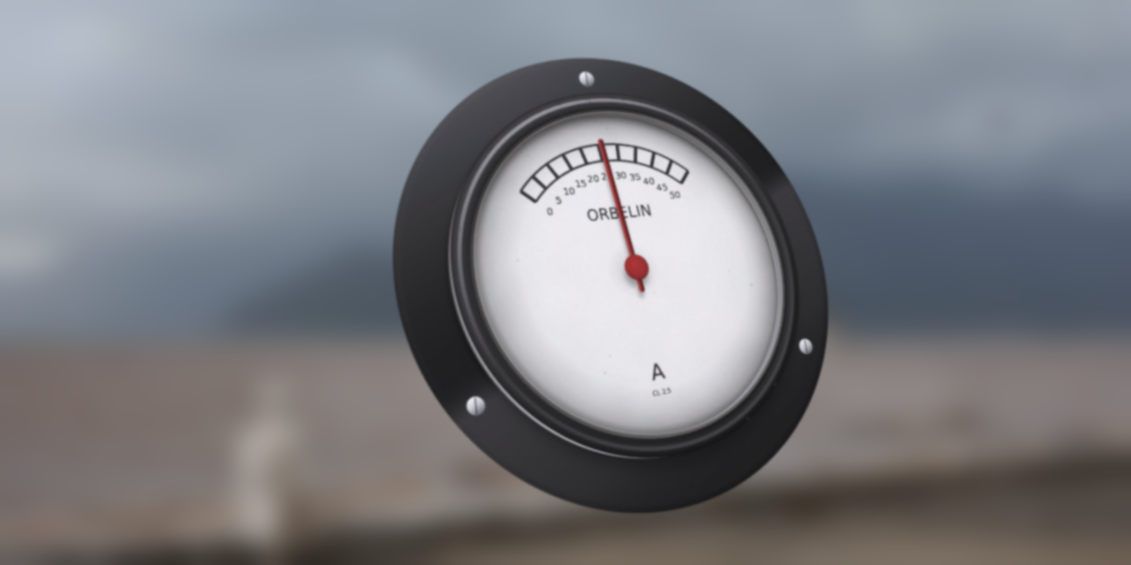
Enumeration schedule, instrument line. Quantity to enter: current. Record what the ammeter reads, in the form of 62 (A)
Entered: 25 (A)
